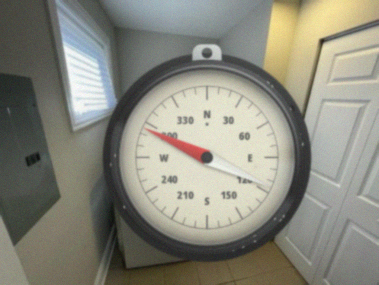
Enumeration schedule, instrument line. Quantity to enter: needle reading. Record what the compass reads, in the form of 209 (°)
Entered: 295 (°)
